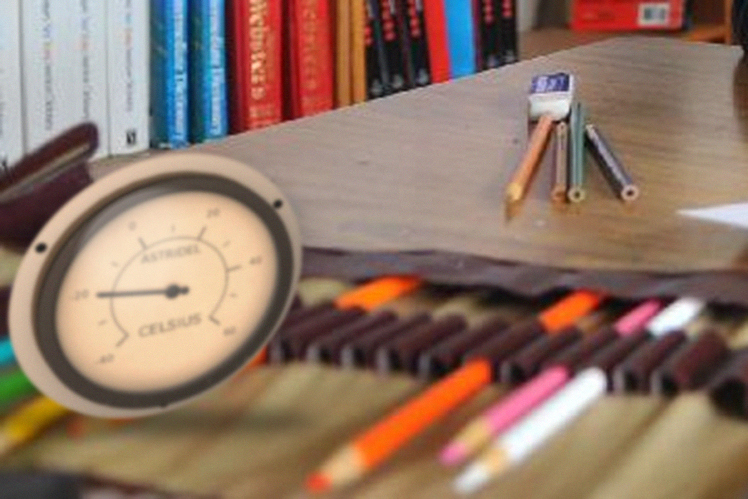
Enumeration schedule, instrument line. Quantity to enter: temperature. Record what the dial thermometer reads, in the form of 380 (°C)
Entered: -20 (°C)
